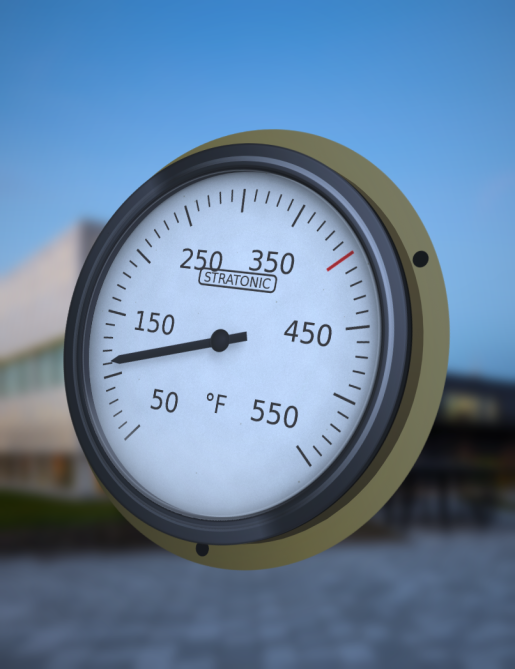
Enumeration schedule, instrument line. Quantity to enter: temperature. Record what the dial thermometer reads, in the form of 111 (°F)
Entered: 110 (°F)
